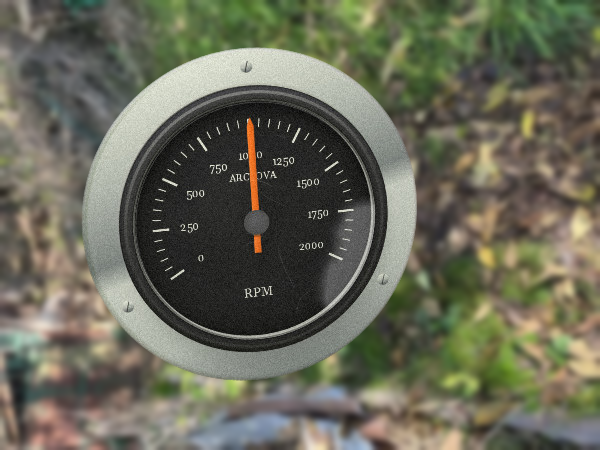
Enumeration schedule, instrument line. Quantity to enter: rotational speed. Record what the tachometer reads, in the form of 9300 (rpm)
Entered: 1000 (rpm)
